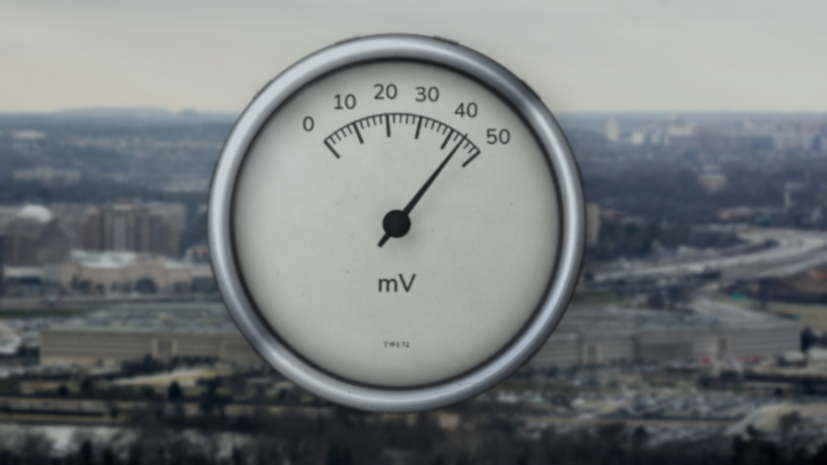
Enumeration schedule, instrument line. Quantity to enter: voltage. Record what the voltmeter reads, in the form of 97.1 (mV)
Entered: 44 (mV)
